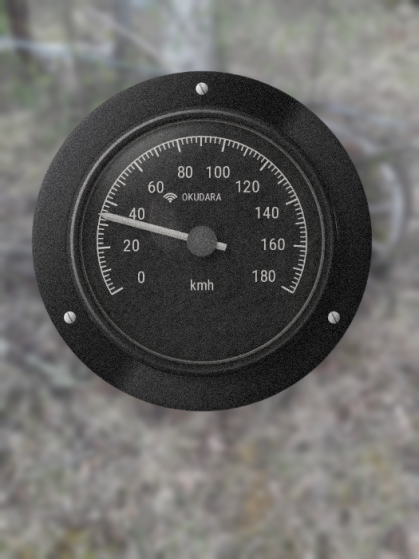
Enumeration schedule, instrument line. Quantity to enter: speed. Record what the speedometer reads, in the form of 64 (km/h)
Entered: 34 (km/h)
